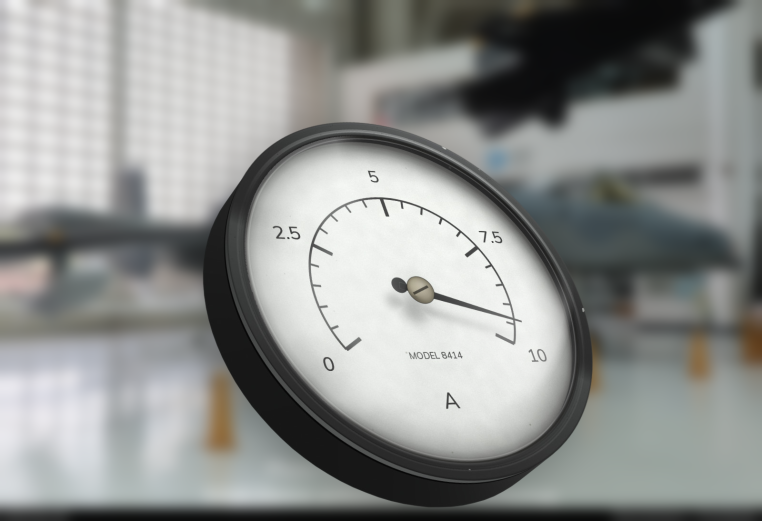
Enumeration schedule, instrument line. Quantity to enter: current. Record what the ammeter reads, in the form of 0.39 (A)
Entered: 9.5 (A)
